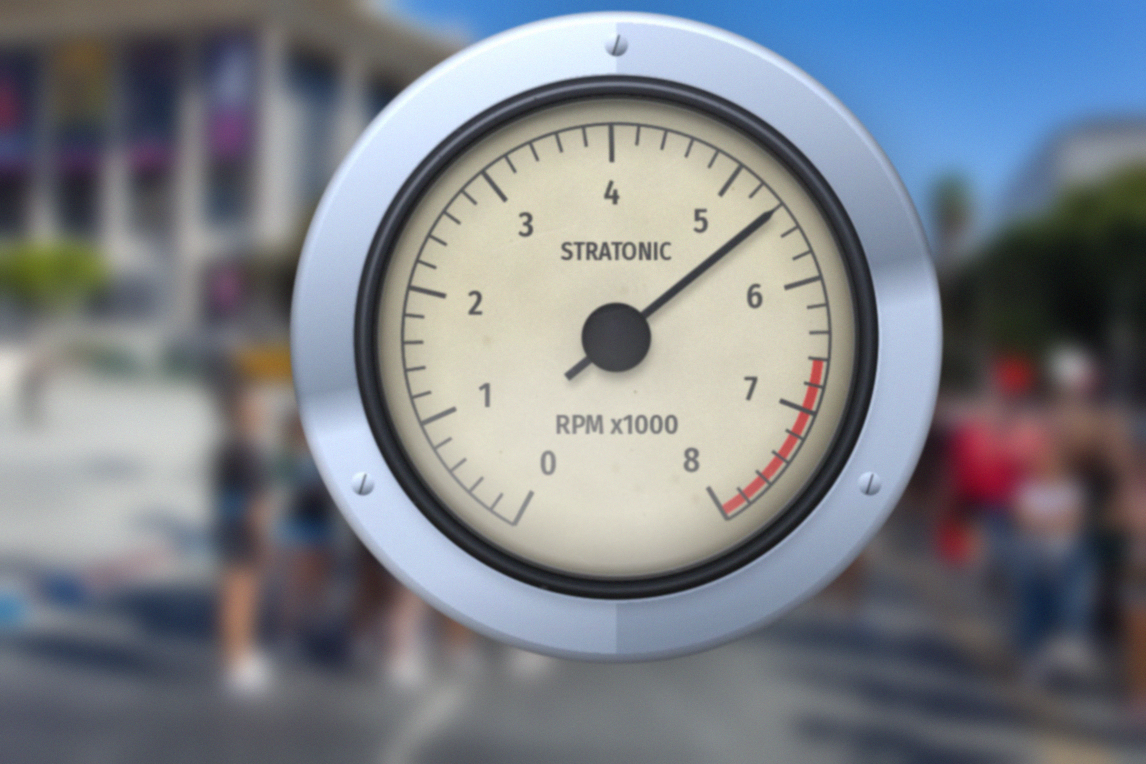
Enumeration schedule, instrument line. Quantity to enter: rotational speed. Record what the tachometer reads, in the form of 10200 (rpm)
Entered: 5400 (rpm)
